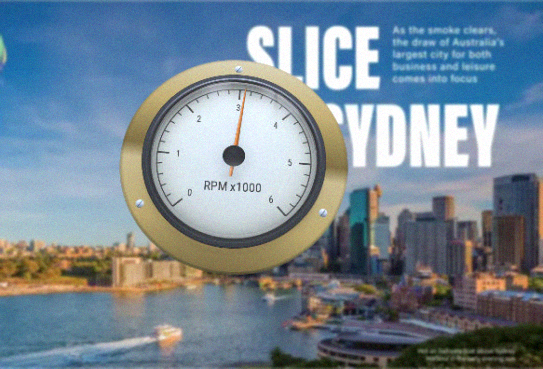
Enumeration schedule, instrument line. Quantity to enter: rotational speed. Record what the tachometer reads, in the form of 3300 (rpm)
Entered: 3100 (rpm)
